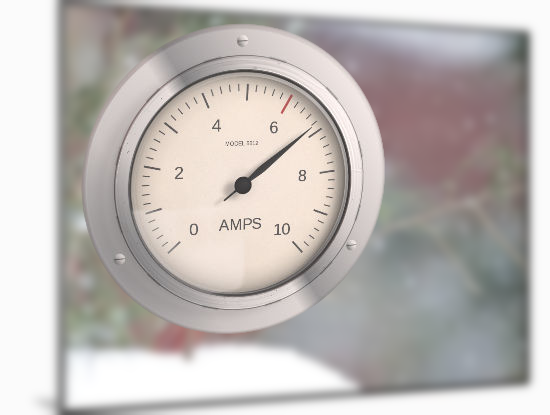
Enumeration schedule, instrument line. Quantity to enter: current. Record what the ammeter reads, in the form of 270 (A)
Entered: 6.8 (A)
